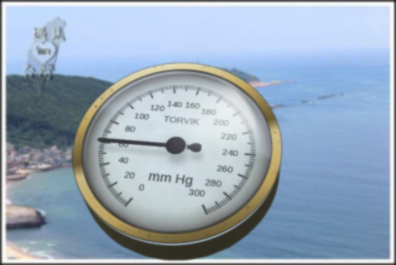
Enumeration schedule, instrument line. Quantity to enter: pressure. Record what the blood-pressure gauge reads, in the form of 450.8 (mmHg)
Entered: 60 (mmHg)
